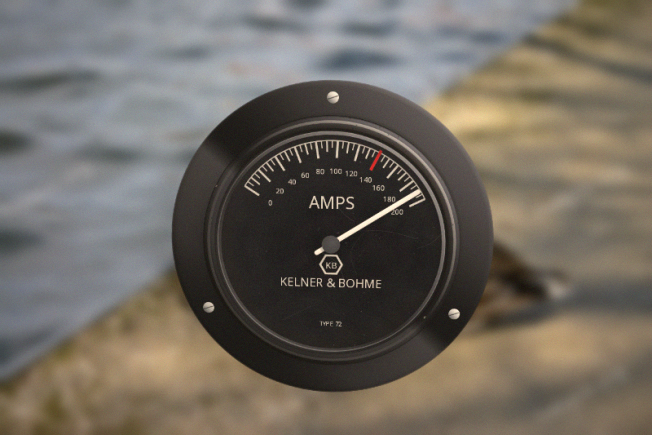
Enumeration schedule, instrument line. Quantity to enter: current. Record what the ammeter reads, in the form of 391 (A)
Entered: 190 (A)
